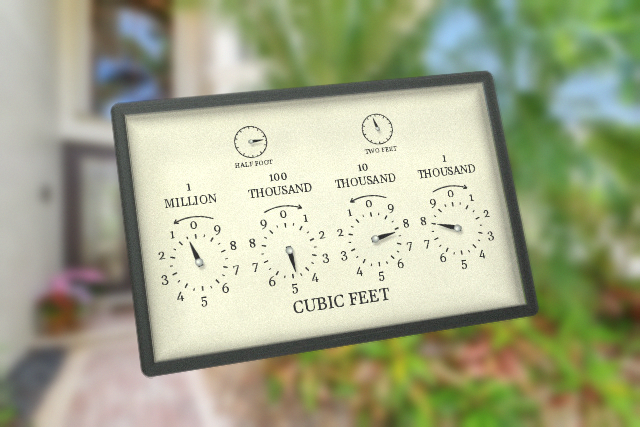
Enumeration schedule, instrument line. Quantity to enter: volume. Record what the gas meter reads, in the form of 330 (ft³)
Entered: 47800 (ft³)
